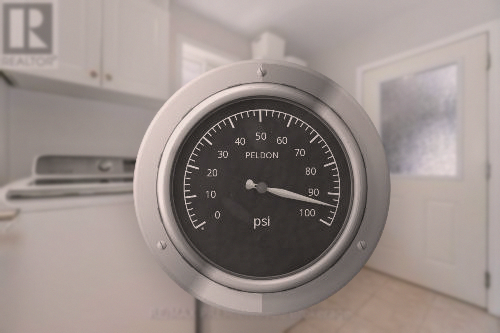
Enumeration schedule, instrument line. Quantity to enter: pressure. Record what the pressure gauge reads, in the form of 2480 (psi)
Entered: 94 (psi)
